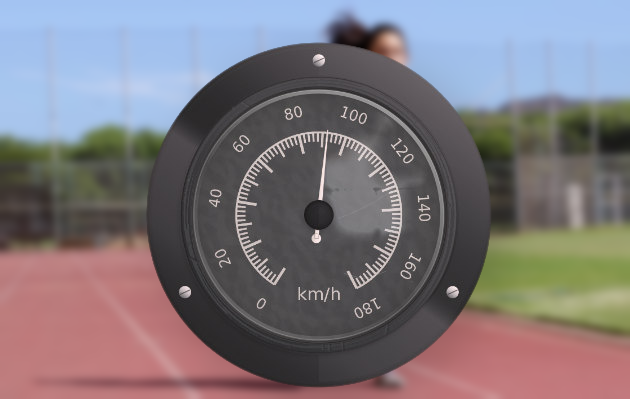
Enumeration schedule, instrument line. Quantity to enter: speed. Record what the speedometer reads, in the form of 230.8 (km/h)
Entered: 92 (km/h)
